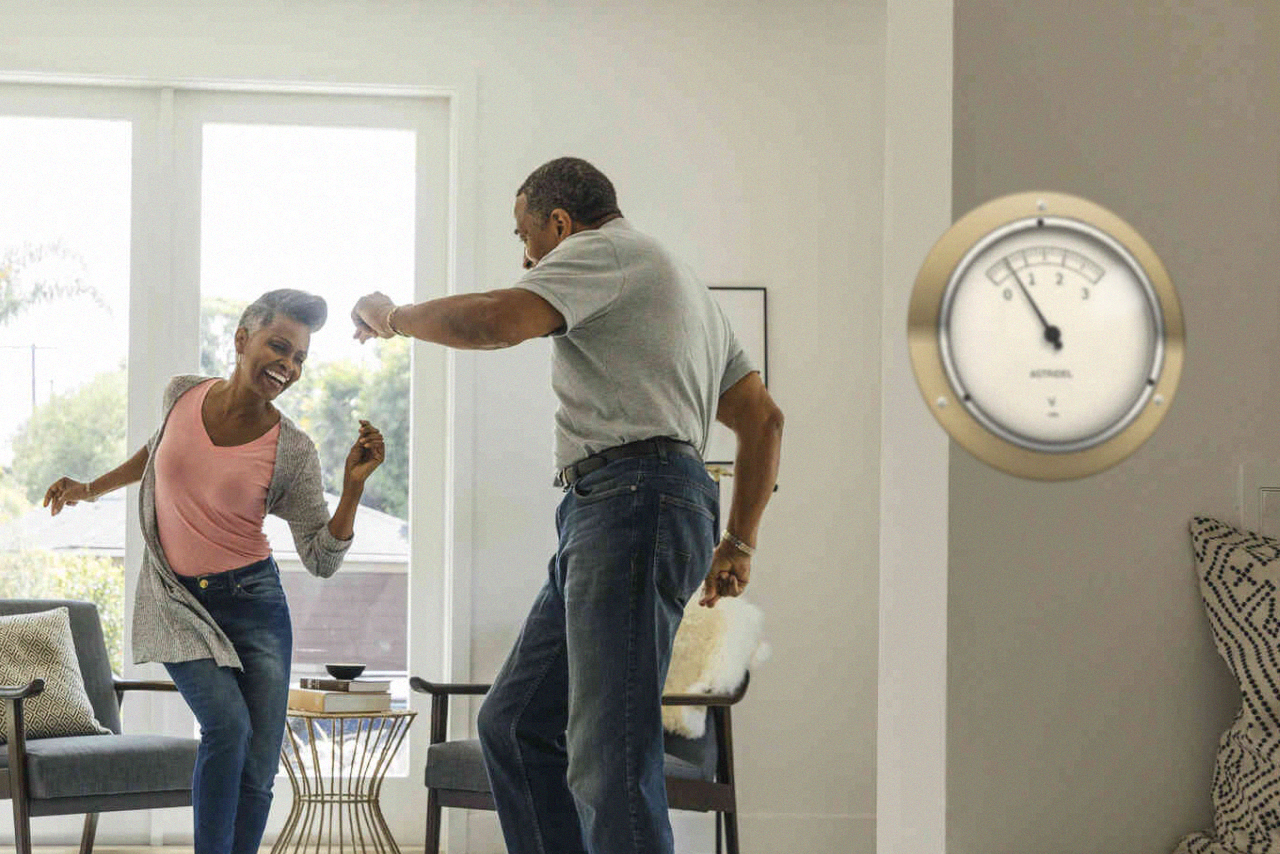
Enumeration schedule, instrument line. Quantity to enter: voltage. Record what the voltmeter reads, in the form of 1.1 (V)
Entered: 0.5 (V)
